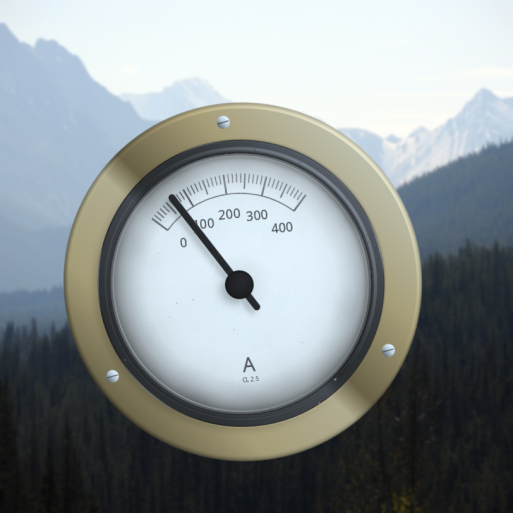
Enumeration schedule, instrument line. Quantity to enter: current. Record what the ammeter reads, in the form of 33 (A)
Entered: 70 (A)
